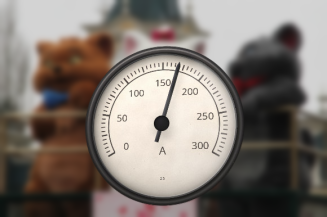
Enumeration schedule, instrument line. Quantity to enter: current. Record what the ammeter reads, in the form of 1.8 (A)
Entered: 170 (A)
